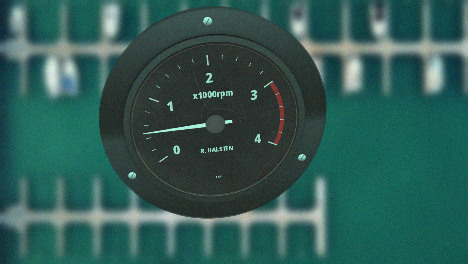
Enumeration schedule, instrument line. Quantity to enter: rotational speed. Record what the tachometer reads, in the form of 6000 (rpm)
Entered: 500 (rpm)
